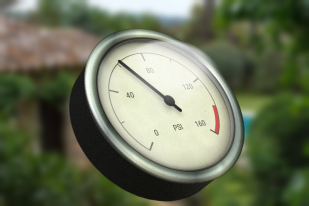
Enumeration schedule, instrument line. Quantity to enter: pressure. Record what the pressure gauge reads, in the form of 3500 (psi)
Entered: 60 (psi)
